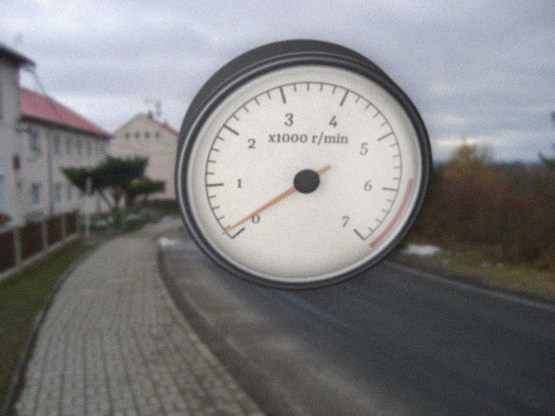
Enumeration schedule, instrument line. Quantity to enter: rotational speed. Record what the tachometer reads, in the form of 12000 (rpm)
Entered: 200 (rpm)
